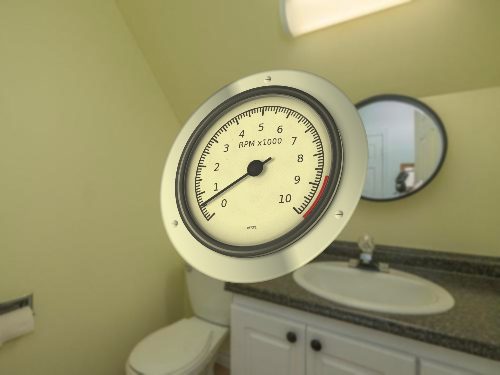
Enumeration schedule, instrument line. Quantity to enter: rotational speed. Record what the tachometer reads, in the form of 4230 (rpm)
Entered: 500 (rpm)
